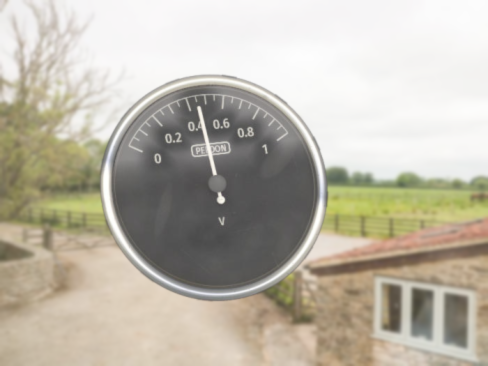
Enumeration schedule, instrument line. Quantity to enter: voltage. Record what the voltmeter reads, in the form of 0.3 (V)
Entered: 0.45 (V)
